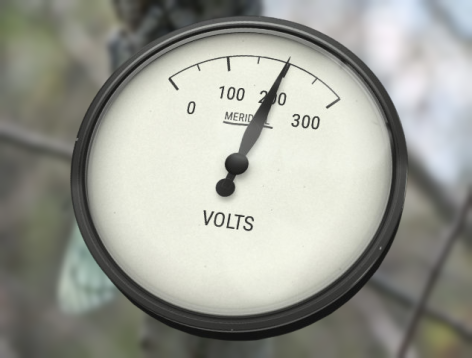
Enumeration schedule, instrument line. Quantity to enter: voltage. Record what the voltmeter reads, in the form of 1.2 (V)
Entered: 200 (V)
